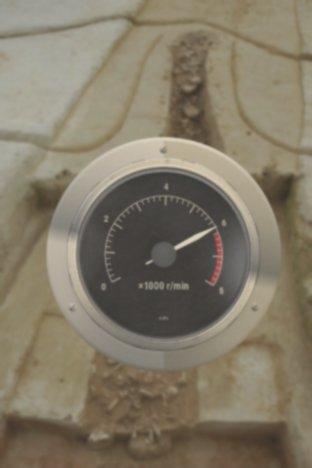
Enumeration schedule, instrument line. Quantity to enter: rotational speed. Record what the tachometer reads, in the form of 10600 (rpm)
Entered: 6000 (rpm)
